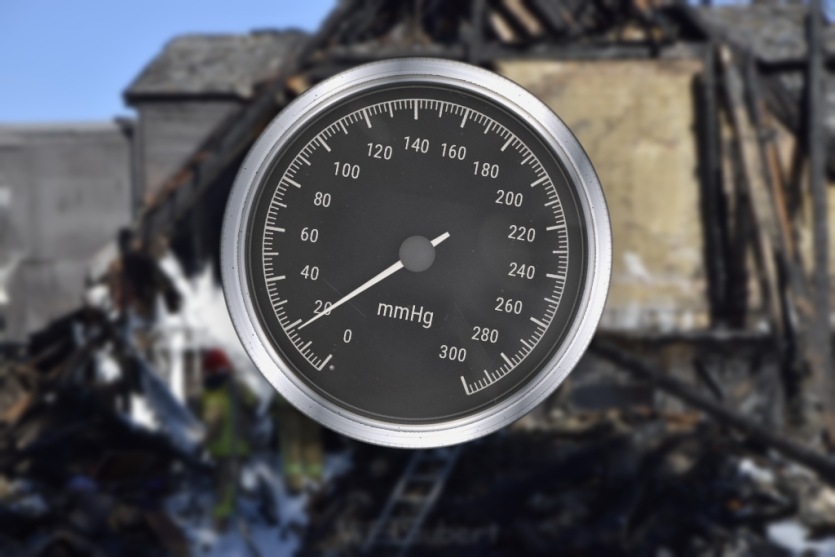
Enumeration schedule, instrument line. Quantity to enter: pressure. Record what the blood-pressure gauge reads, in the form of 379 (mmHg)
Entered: 18 (mmHg)
